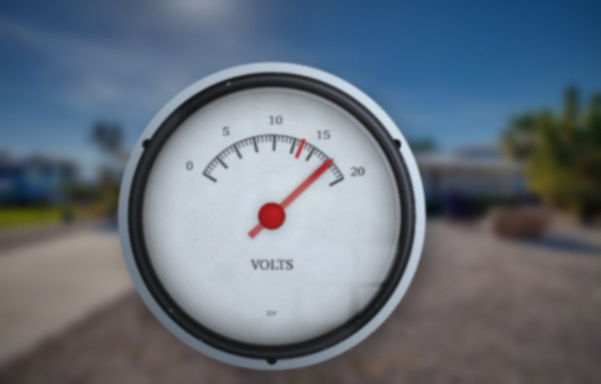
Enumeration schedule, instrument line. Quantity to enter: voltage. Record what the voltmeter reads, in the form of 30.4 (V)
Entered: 17.5 (V)
